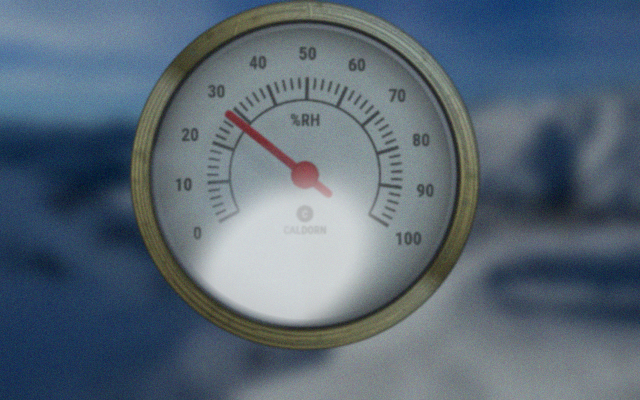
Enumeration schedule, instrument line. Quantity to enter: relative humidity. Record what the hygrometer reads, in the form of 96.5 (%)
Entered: 28 (%)
